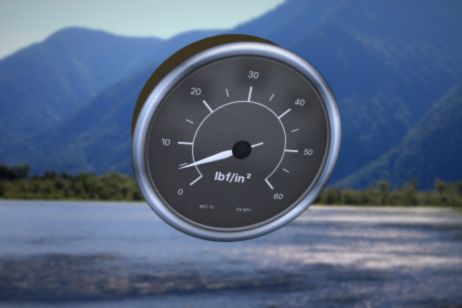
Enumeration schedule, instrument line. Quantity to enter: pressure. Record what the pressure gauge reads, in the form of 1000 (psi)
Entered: 5 (psi)
